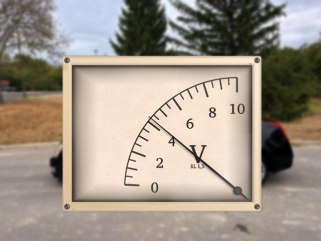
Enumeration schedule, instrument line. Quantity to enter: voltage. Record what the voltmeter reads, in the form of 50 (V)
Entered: 4.25 (V)
